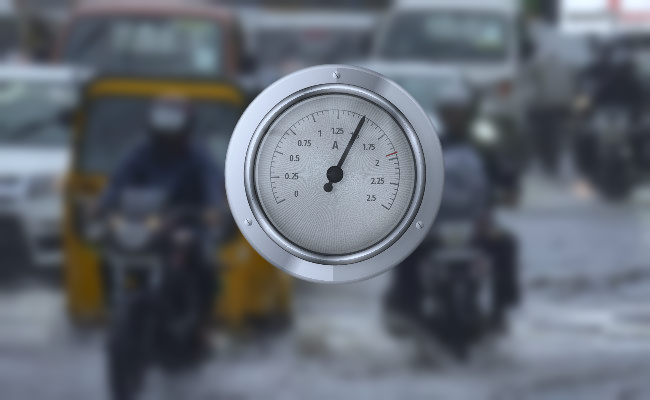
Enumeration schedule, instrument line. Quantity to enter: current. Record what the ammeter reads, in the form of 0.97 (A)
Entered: 1.5 (A)
